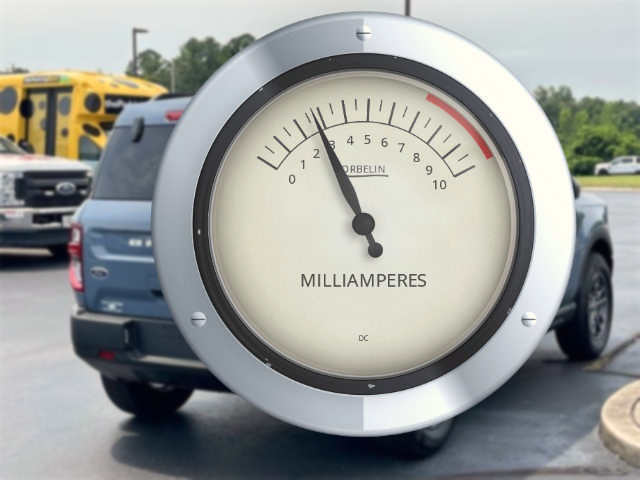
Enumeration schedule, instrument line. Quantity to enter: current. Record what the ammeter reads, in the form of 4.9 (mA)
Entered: 2.75 (mA)
